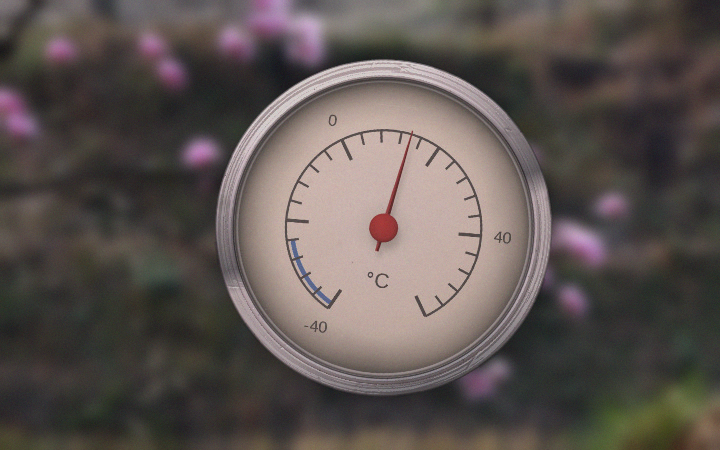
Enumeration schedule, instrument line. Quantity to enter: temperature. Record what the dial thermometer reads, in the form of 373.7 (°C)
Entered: 14 (°C)
